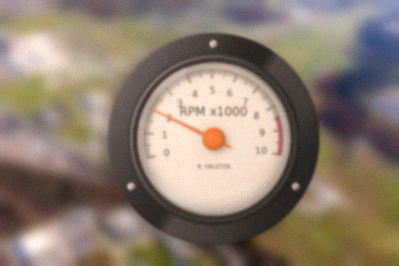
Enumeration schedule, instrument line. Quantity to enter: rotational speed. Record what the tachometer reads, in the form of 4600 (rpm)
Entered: 2000 (rpm)
